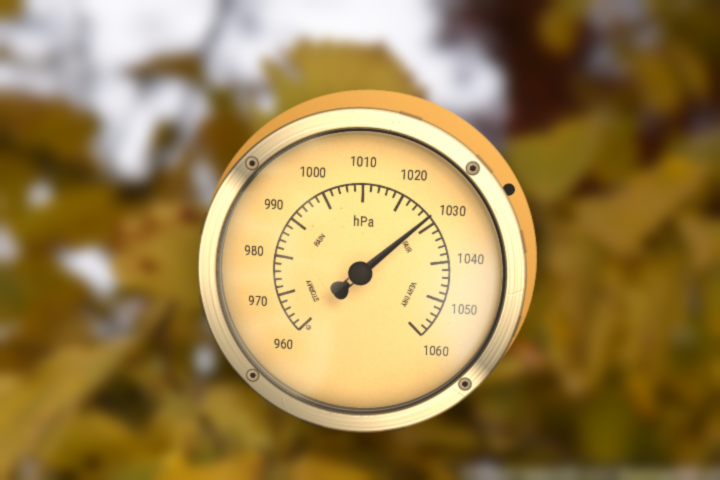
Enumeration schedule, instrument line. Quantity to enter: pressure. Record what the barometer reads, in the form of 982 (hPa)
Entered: 1028 (hPa)
